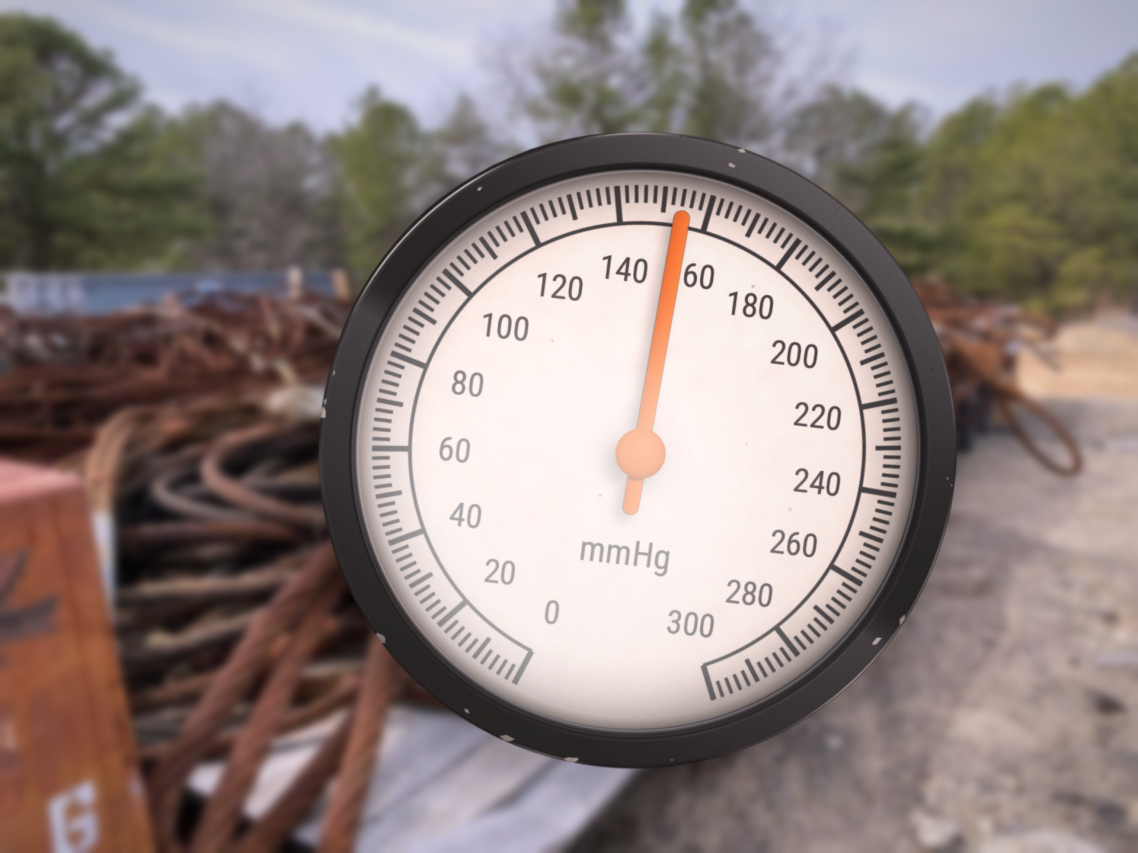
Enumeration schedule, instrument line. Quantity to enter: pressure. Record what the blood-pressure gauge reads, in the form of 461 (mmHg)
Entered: 154 (mmHg)
